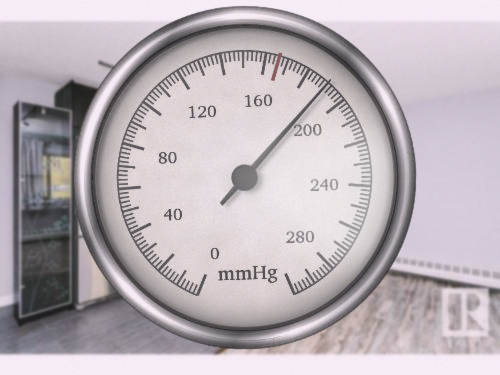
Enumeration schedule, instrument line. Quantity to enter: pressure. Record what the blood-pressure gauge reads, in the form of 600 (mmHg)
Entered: 190 (mmHg)
